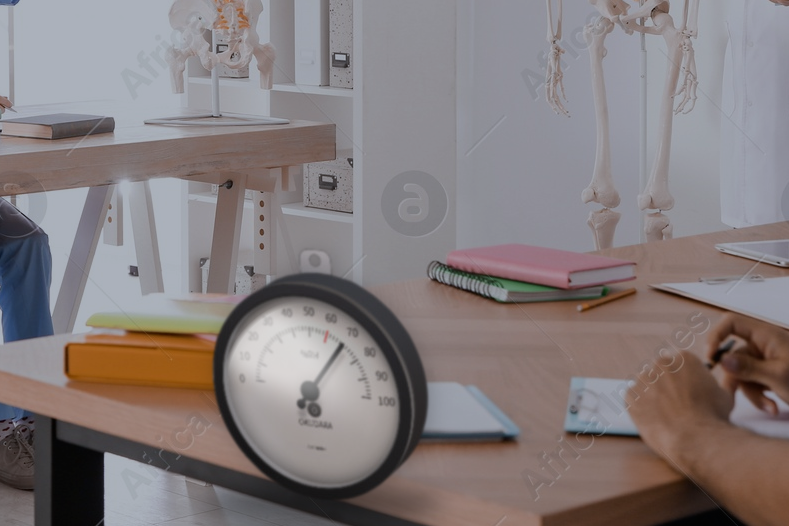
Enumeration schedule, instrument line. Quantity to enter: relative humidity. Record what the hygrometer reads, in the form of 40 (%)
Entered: 70 (%)
